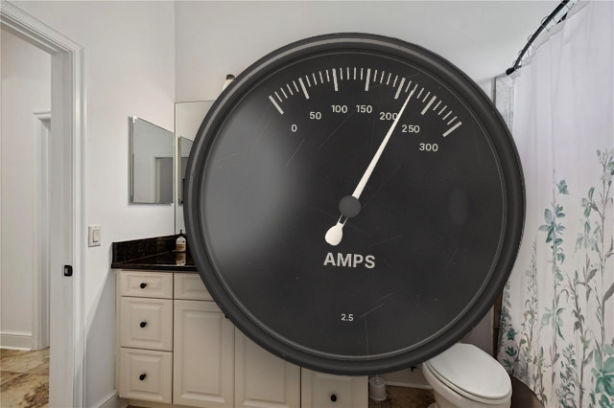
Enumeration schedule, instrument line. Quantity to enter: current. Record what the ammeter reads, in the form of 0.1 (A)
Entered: 220 (A)
